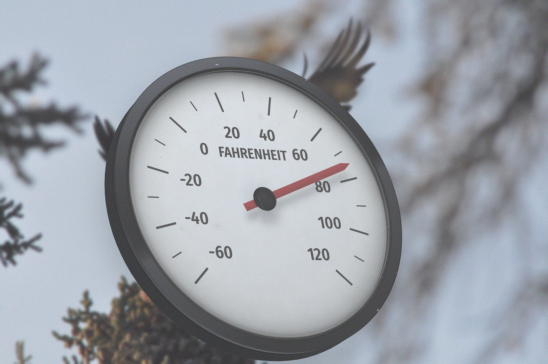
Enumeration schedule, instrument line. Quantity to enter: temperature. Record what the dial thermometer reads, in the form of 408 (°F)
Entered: 75 (°F)
